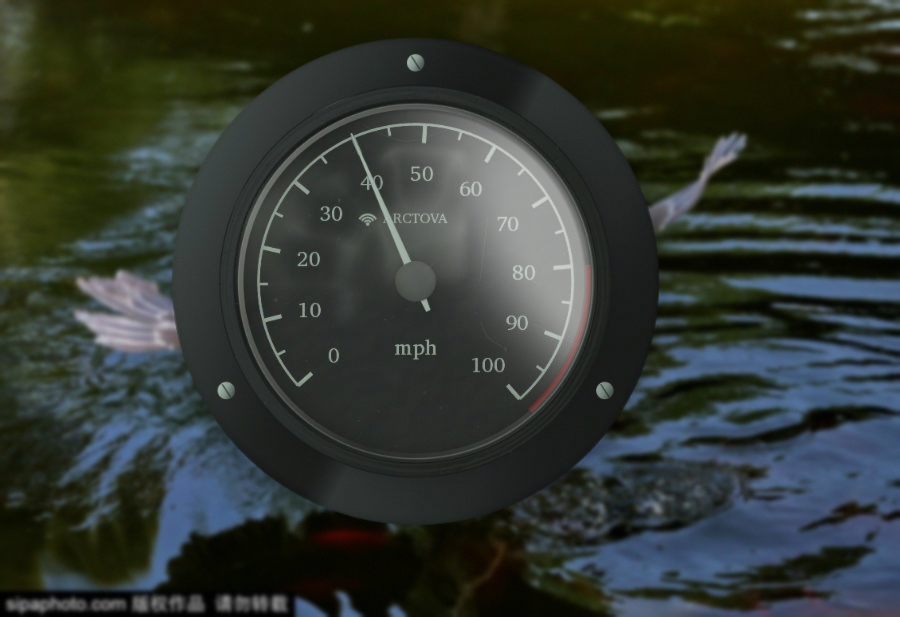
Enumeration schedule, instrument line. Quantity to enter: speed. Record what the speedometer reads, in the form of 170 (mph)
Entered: 40 (mph)
